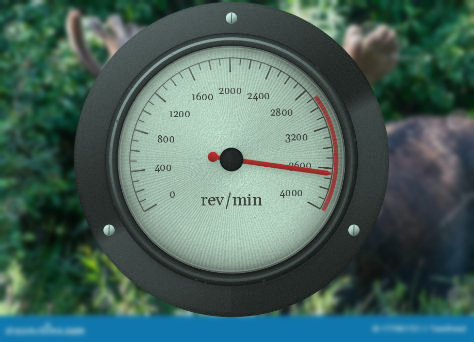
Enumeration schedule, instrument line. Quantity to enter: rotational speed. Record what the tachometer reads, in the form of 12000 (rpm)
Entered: 3650 (rpm)
